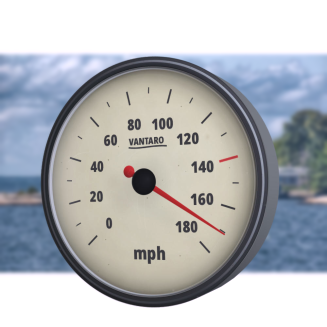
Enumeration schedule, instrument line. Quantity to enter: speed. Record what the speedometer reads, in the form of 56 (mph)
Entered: 170 (mph)
